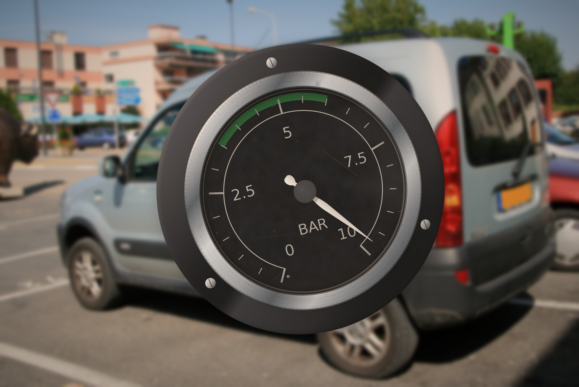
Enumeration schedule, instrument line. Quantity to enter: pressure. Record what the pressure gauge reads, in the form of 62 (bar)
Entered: 9.75 (bar)
